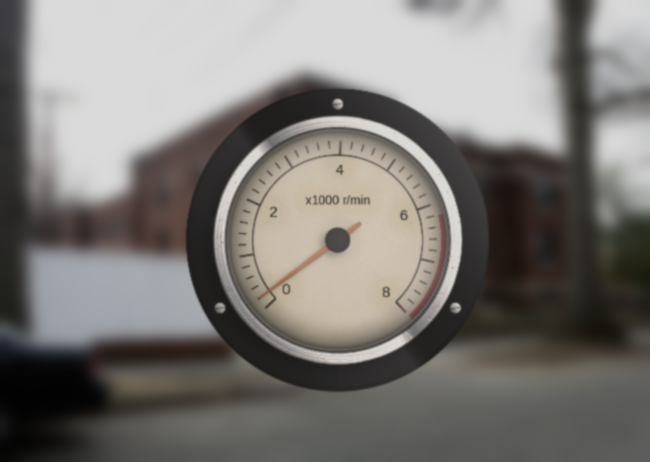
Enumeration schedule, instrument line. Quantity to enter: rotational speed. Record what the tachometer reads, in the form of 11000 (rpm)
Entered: 200 (rpm)
